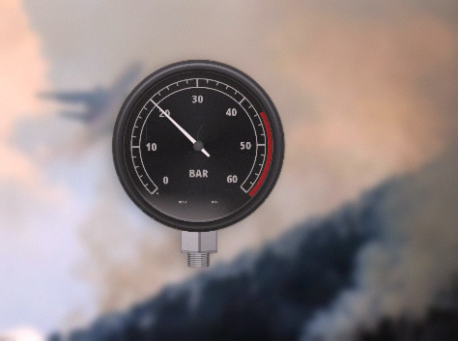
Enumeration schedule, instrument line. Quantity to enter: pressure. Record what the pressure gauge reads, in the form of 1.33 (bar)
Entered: 20 (bar)
